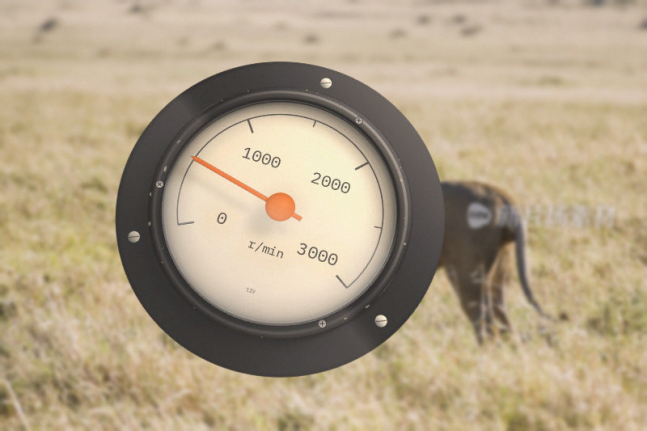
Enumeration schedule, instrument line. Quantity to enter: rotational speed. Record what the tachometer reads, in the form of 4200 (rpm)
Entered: 500 (rpm)
